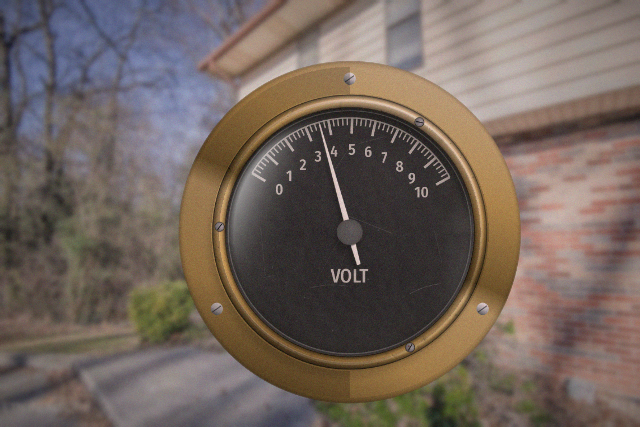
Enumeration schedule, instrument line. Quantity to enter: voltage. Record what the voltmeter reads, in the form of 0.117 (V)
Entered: 3.6 (V)
